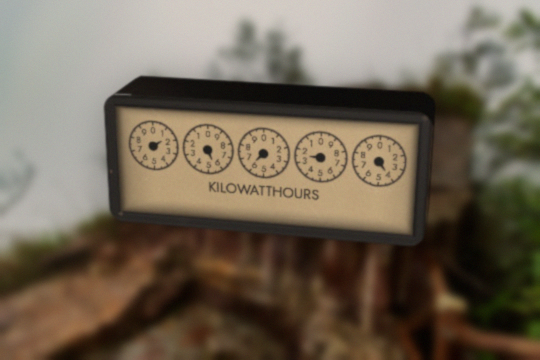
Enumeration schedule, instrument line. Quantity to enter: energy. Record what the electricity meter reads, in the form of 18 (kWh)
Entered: 15624 (kWh)
